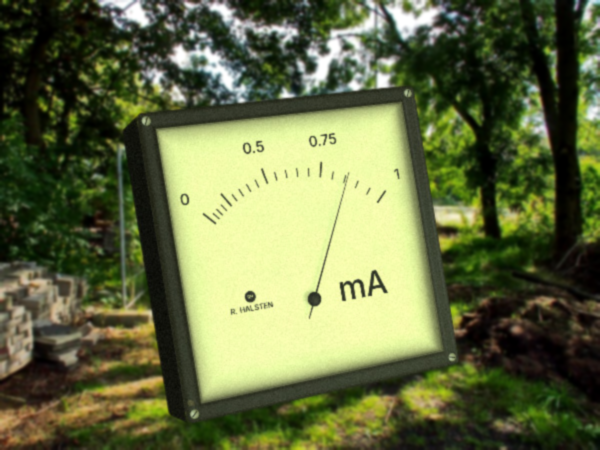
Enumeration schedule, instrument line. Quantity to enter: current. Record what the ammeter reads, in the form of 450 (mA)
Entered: 0.85 (mA)
